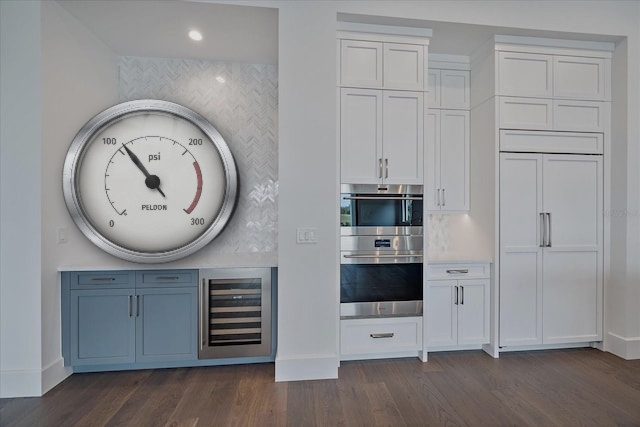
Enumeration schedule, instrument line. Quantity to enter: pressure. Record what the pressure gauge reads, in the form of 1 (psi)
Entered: 110 (psi)
